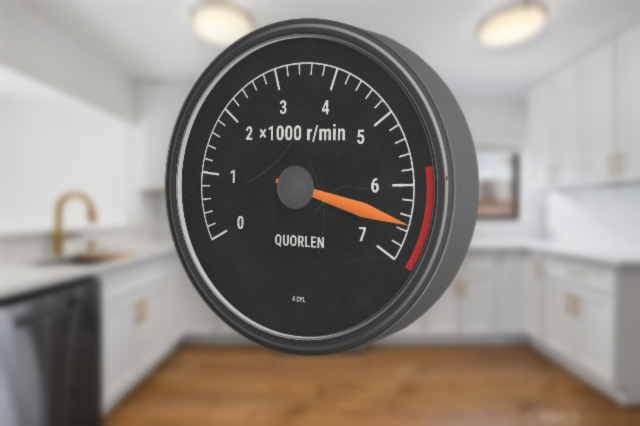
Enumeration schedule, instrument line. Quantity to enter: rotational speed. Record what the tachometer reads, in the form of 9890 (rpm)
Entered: 6500 (rpm)
